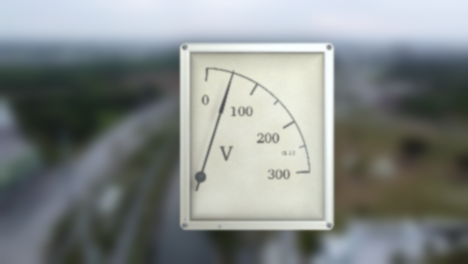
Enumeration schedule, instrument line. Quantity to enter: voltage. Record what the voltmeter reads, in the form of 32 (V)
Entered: 50 (V)
